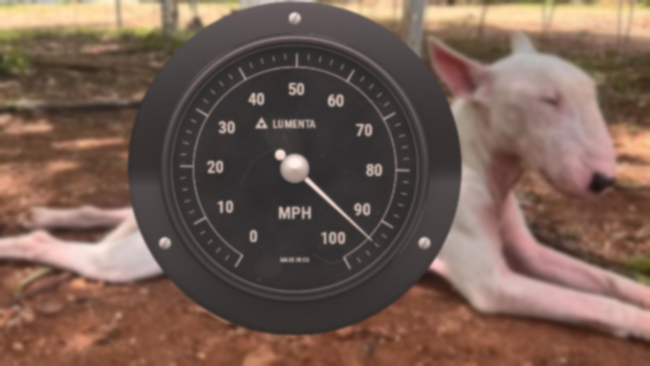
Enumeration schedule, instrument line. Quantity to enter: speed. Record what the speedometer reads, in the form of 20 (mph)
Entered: 94 (mph)
